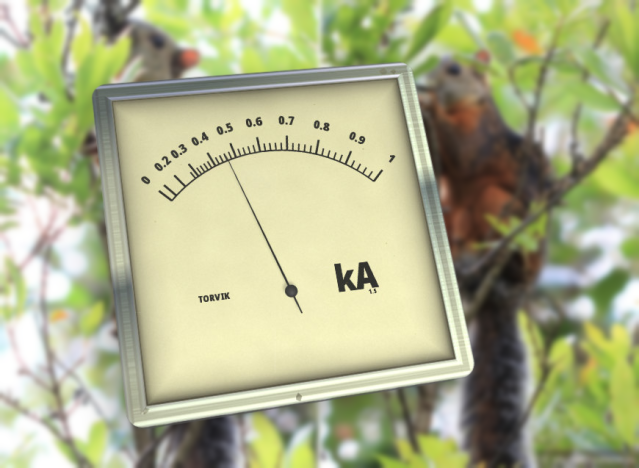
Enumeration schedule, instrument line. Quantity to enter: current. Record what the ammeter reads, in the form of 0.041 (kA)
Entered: 0.46 (kA)
